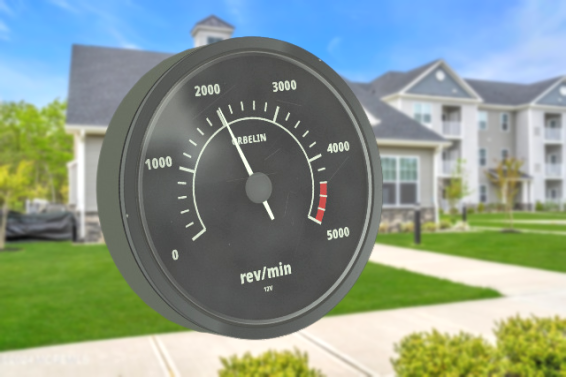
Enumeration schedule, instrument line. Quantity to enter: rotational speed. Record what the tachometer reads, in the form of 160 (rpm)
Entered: 2000 (rpm)
